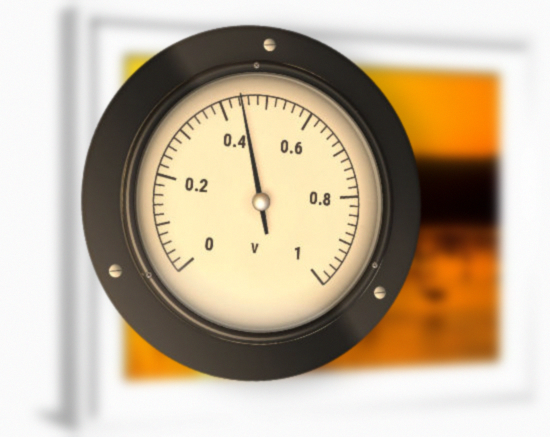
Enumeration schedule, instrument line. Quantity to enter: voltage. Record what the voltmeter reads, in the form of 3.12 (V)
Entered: 0.44 (V)
